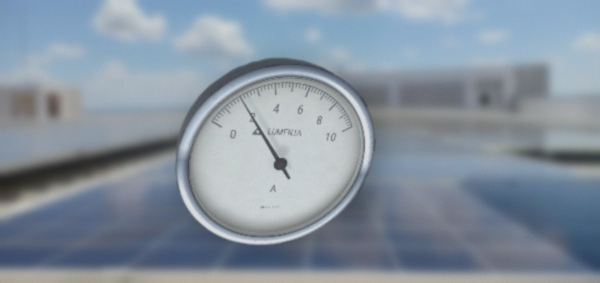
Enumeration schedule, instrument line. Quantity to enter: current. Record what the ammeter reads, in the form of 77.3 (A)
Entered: 2 (A)
